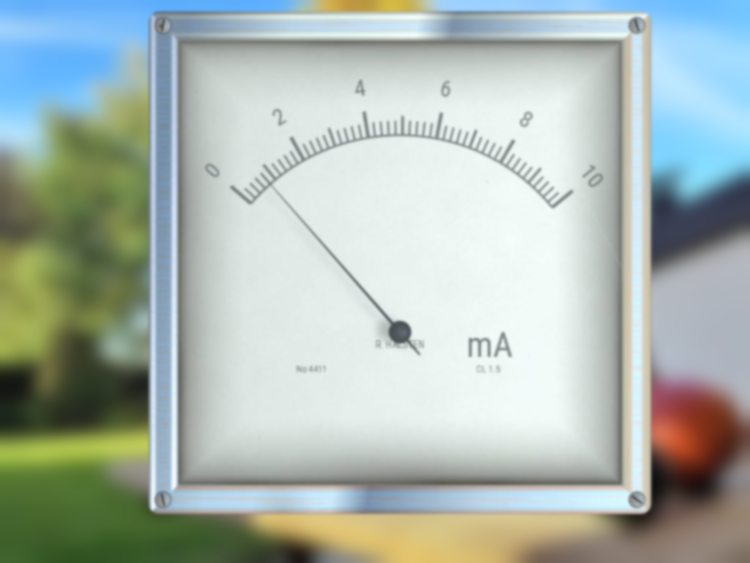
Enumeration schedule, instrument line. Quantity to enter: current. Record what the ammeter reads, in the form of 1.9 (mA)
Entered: 0.8 (mA)
